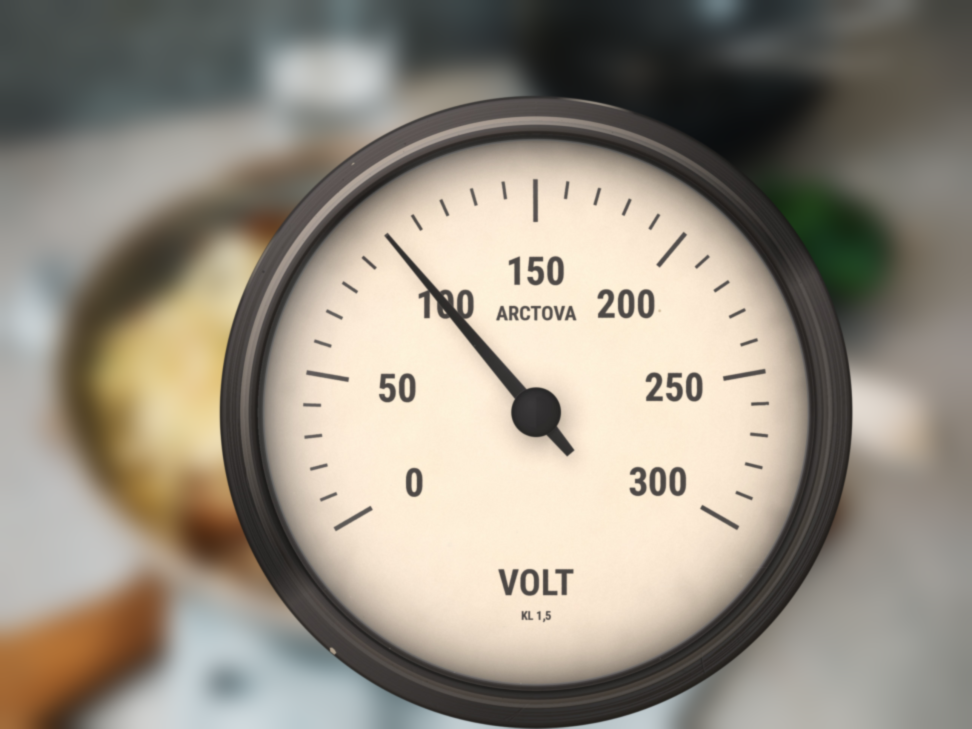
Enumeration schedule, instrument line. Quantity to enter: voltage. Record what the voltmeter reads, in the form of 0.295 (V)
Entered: 100 (V)
